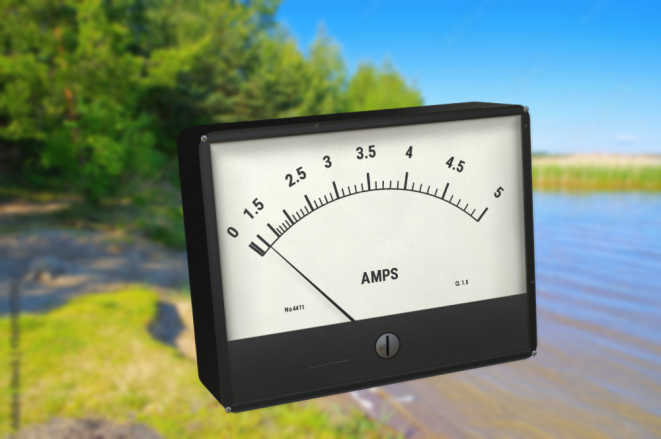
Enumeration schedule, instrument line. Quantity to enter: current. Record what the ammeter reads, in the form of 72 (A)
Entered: 1 (A)
